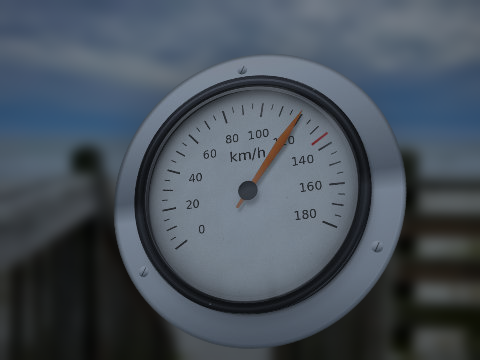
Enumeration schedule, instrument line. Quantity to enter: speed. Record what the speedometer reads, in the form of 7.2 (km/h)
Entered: 120 (km/h)
